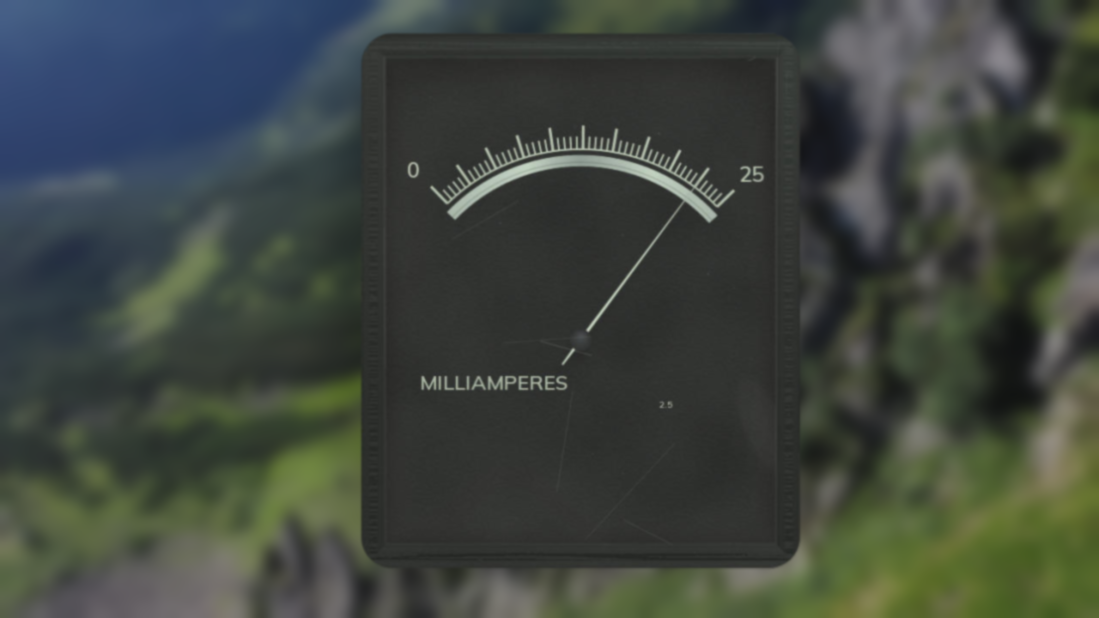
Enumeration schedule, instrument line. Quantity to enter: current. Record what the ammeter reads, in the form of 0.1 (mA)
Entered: 22.5 (mA)
